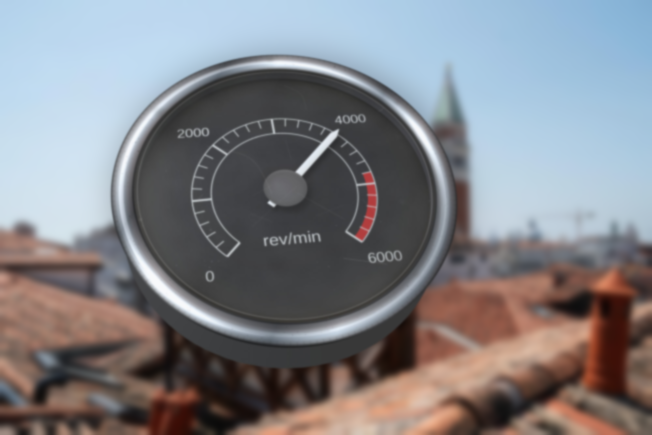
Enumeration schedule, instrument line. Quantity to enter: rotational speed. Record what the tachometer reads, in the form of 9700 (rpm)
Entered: 4000 (rpm)
